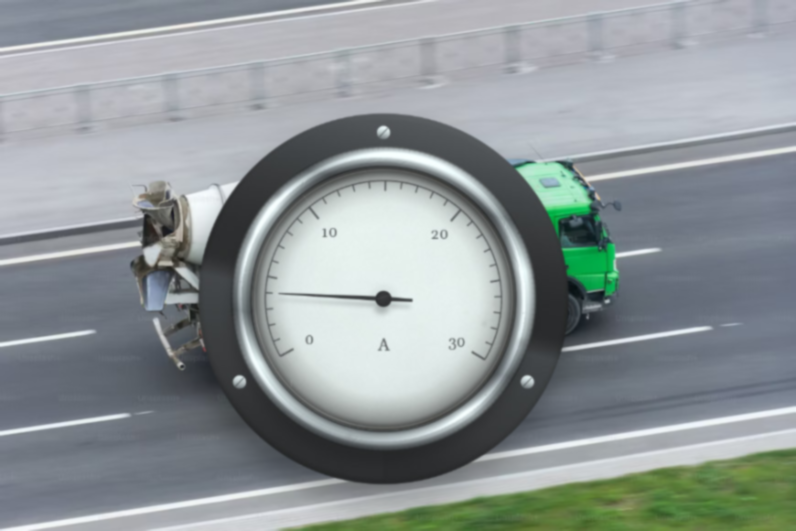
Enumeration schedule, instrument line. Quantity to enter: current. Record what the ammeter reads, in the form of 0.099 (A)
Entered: 4 (A)
